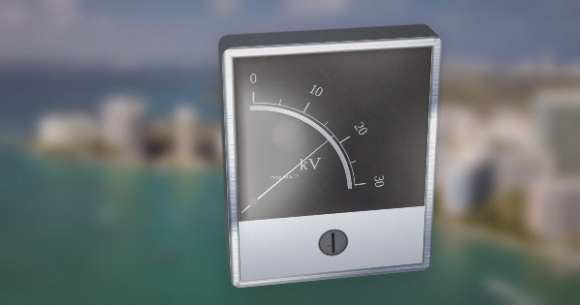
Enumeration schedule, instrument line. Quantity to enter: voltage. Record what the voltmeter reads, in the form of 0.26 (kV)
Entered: 17.5 (kV)
